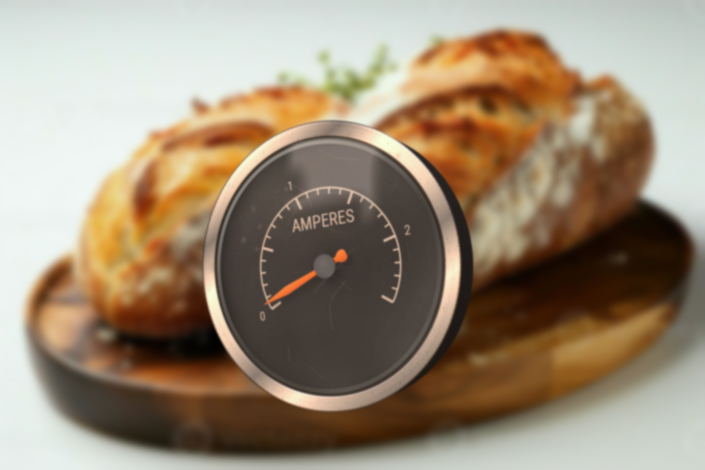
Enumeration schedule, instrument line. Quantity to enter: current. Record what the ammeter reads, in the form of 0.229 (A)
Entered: 0.05 (A)
